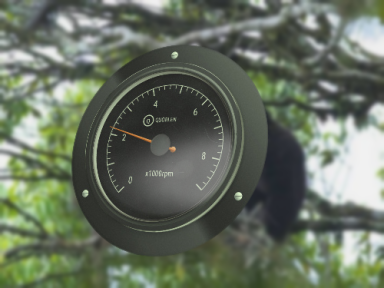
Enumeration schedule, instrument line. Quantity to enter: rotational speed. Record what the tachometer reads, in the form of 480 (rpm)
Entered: 2200 (rpm)
